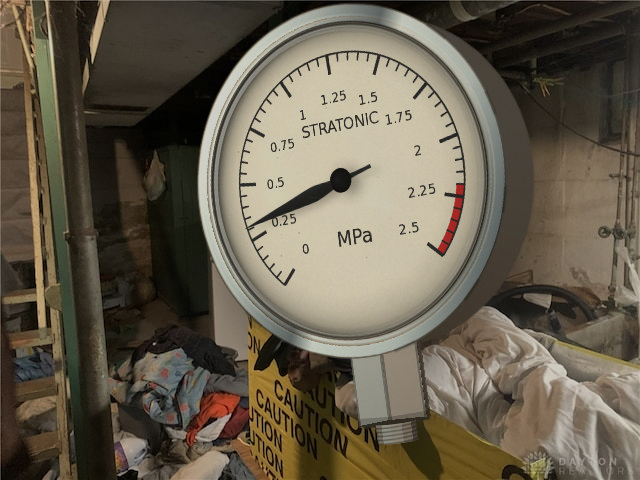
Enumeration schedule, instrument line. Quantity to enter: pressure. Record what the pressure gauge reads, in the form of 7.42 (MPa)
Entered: 0.3 (MPa)
